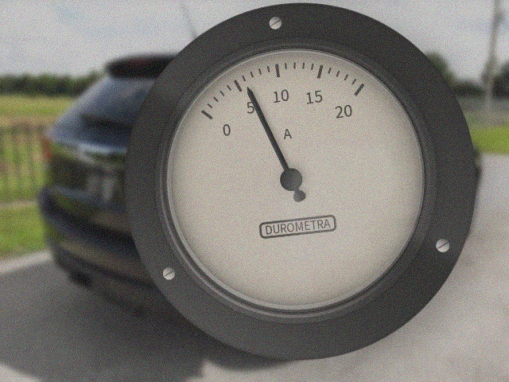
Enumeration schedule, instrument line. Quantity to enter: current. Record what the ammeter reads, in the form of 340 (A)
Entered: 6 (A)
